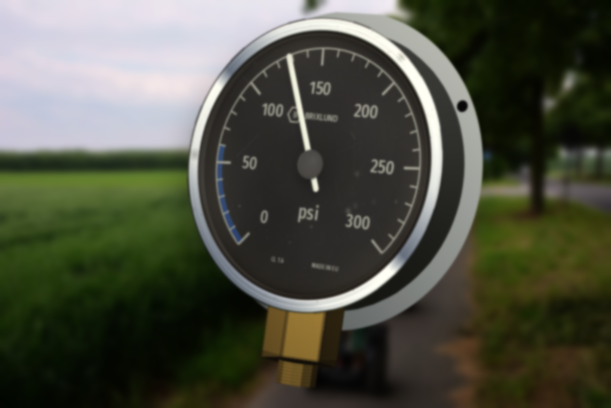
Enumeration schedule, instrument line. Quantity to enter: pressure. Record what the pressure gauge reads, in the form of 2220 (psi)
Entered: 130 (psi)
